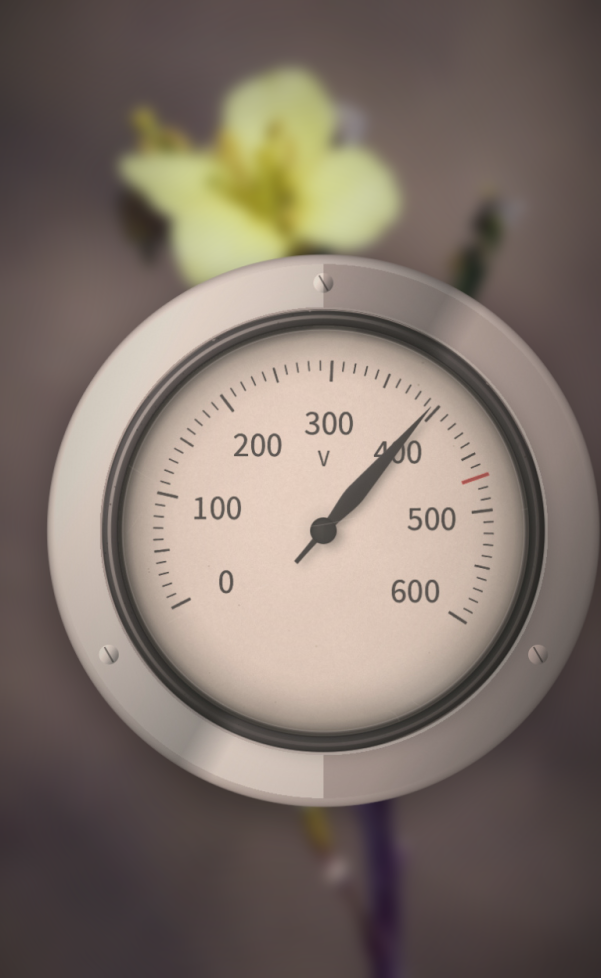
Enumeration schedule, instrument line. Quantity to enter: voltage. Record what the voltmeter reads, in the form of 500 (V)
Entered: 395 (V)
